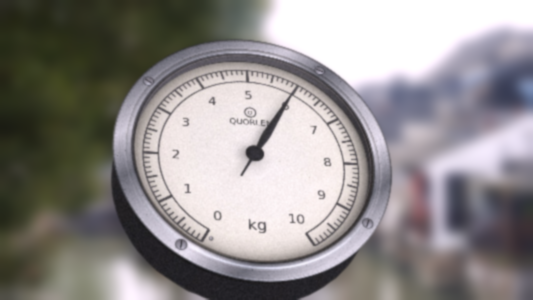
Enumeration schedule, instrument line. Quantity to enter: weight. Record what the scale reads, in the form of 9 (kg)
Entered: 6 (kg)
